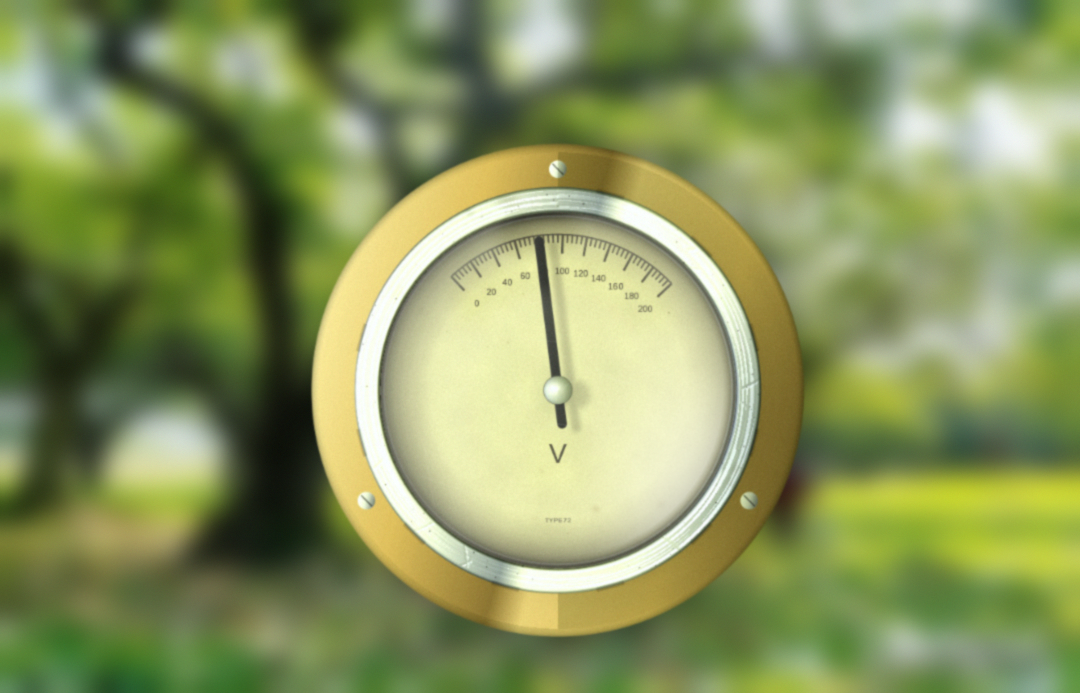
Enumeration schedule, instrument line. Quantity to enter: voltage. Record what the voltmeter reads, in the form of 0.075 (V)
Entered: 80 (V)
